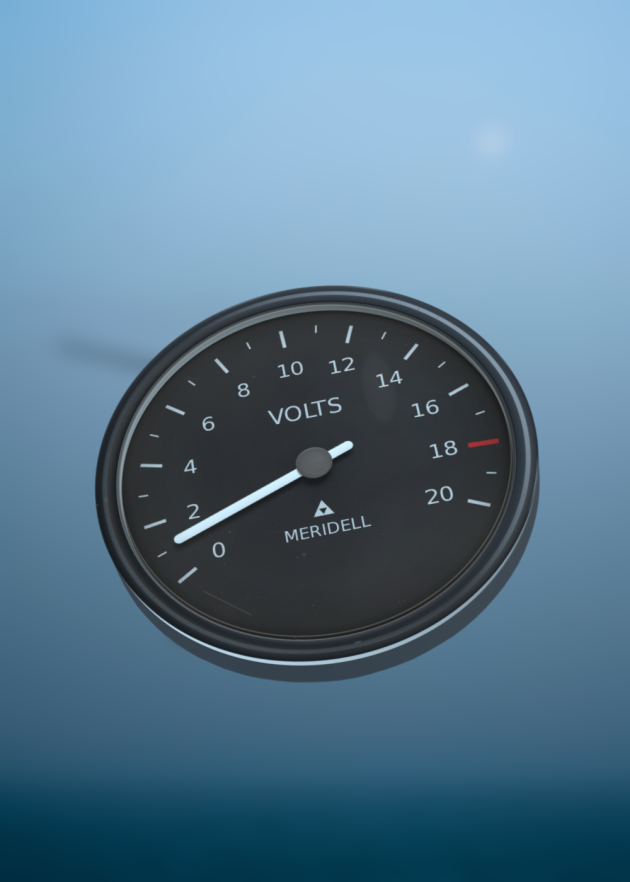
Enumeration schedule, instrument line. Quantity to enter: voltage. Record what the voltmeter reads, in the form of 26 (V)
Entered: 1 (V)
